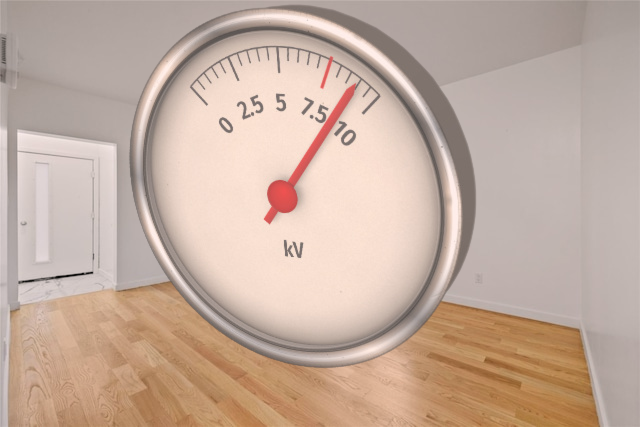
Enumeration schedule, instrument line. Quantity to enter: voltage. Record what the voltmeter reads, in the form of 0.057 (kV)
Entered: 9 (kV)
